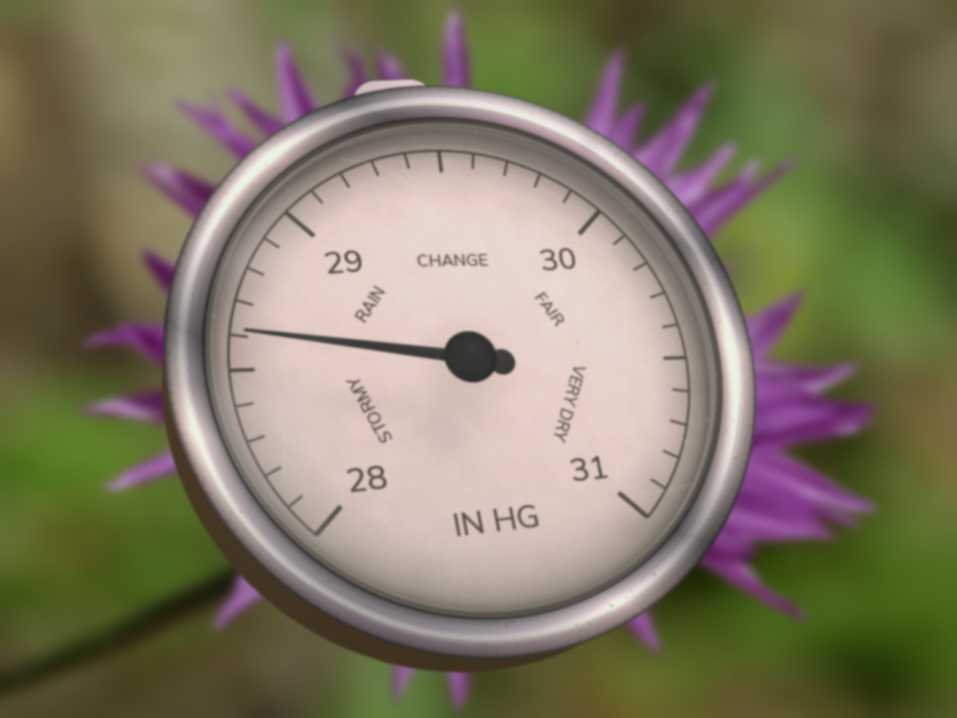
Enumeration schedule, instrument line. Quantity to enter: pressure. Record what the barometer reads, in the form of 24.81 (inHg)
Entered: 28.6 (inHg)
